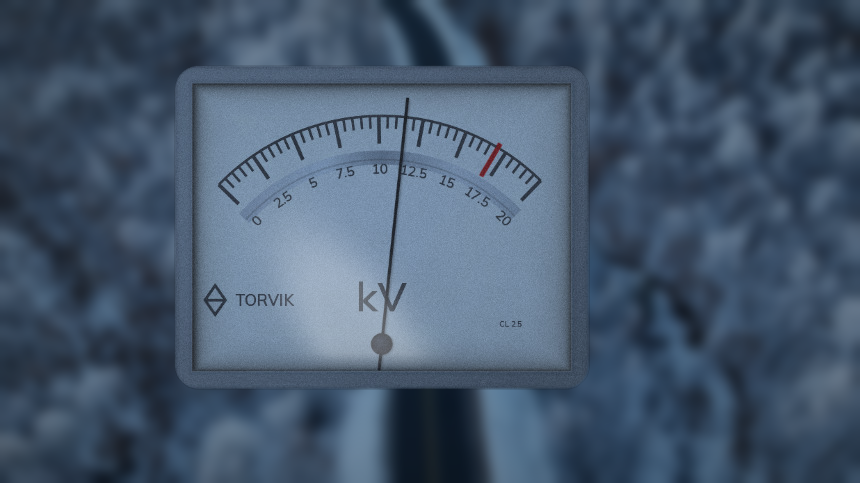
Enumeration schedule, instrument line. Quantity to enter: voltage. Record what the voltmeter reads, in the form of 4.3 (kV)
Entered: 11.5 (kV)
